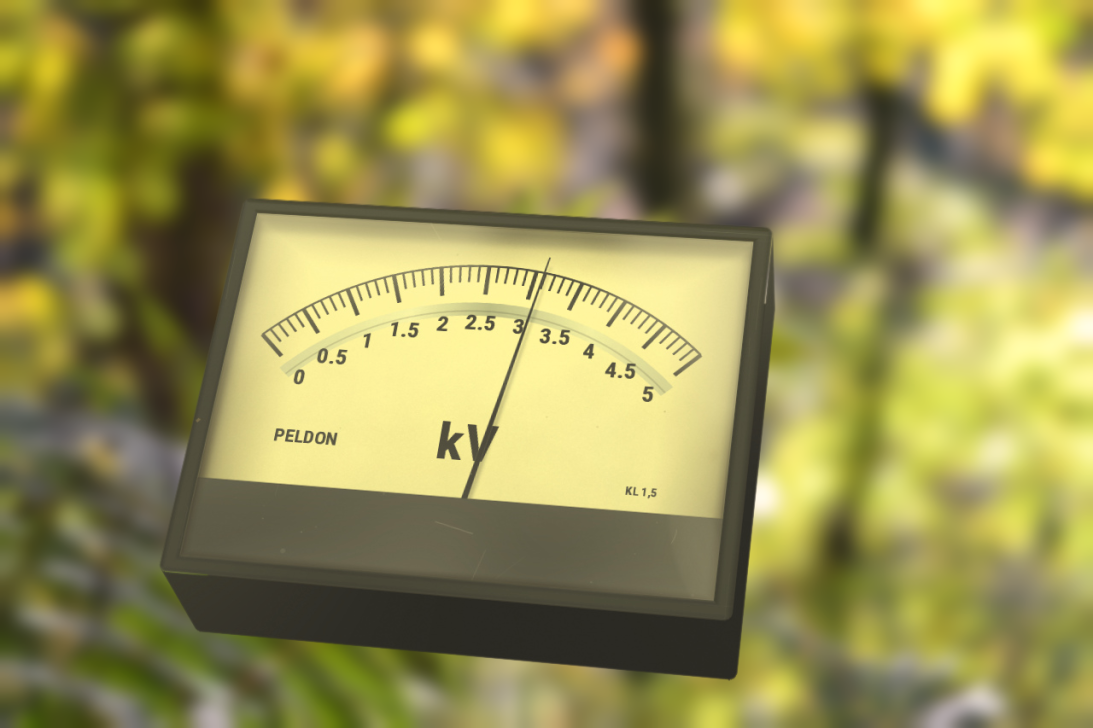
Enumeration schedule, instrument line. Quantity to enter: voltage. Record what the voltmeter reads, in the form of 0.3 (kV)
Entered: 3.1 (kV)
